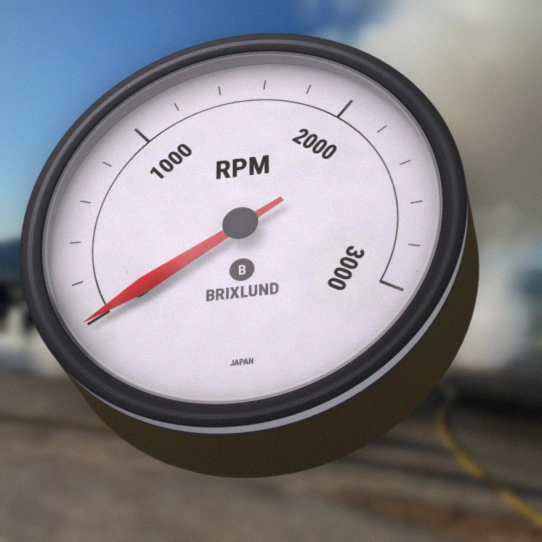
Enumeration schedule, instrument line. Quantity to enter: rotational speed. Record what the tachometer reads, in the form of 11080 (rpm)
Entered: 0 (rpm)
